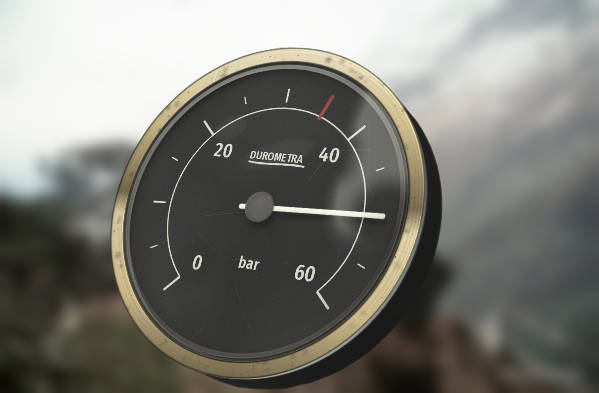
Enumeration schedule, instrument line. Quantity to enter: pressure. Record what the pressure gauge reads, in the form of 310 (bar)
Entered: 50 (bar)
